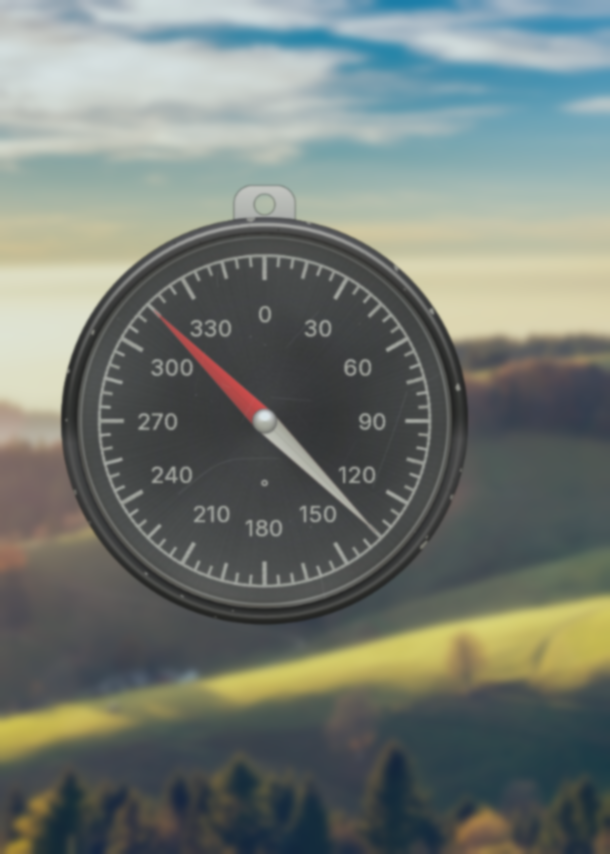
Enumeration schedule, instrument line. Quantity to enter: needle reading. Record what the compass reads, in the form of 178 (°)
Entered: 315 (°)
